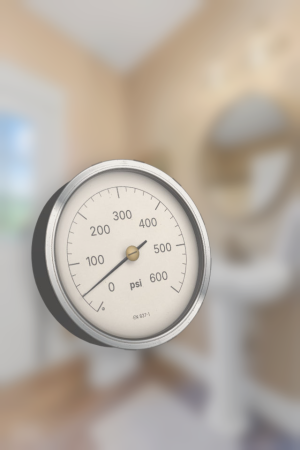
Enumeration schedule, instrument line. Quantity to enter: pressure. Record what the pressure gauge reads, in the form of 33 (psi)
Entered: 40 (psi)
